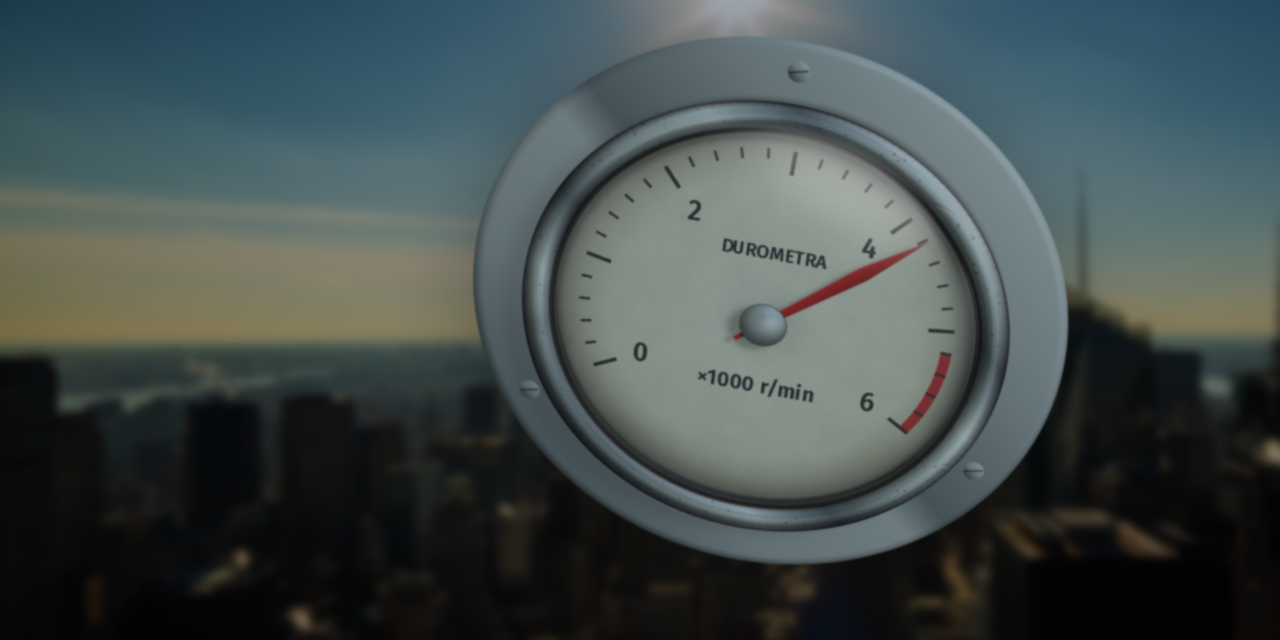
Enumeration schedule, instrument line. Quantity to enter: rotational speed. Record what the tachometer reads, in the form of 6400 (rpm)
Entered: 4200 (rpm)
